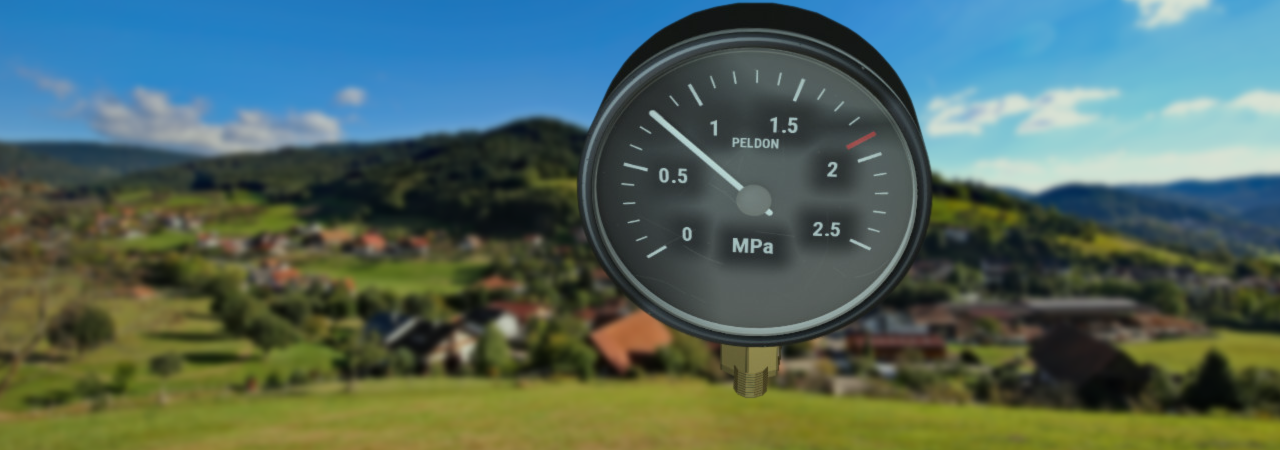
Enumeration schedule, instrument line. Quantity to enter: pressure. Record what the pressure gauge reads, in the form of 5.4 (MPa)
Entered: 0.8 (MPa)
